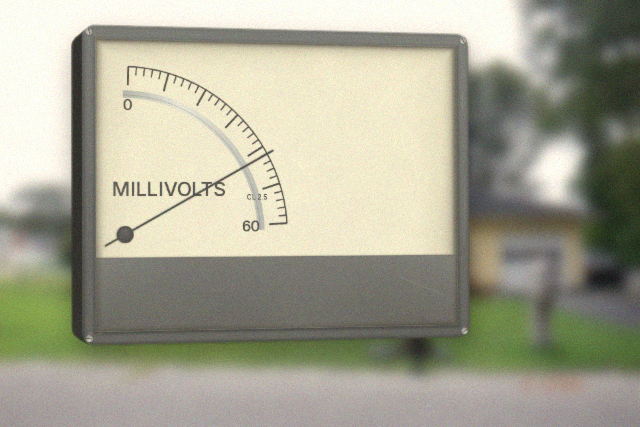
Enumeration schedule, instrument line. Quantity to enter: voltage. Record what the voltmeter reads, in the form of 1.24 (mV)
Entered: 42 (mV)
